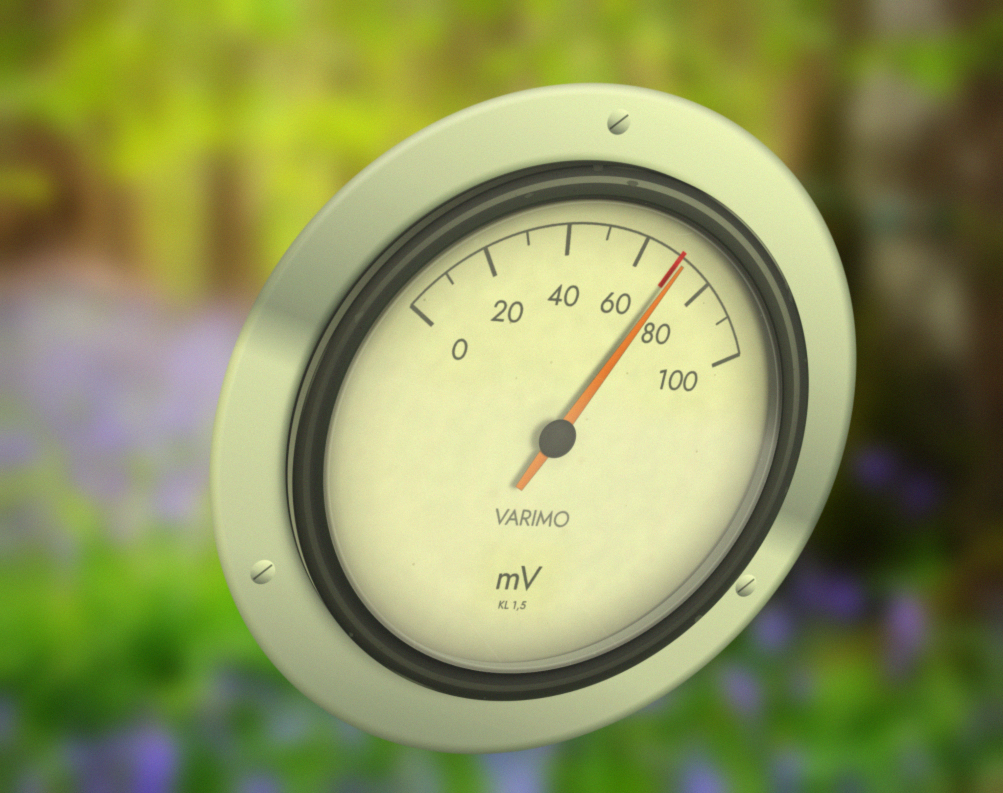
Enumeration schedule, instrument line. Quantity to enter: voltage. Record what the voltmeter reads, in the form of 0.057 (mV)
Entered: 70 (mV)
